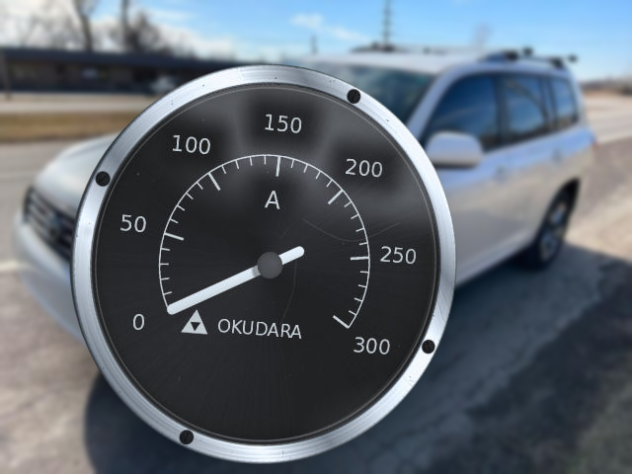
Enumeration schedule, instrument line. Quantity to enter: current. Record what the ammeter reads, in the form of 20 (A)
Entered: 0 (A)
